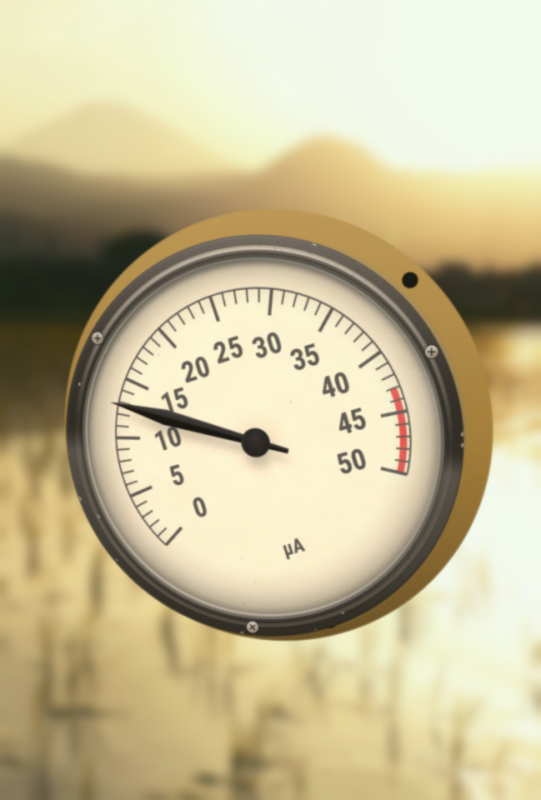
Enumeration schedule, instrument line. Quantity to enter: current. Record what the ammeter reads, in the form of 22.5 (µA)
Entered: 13 (µA)
